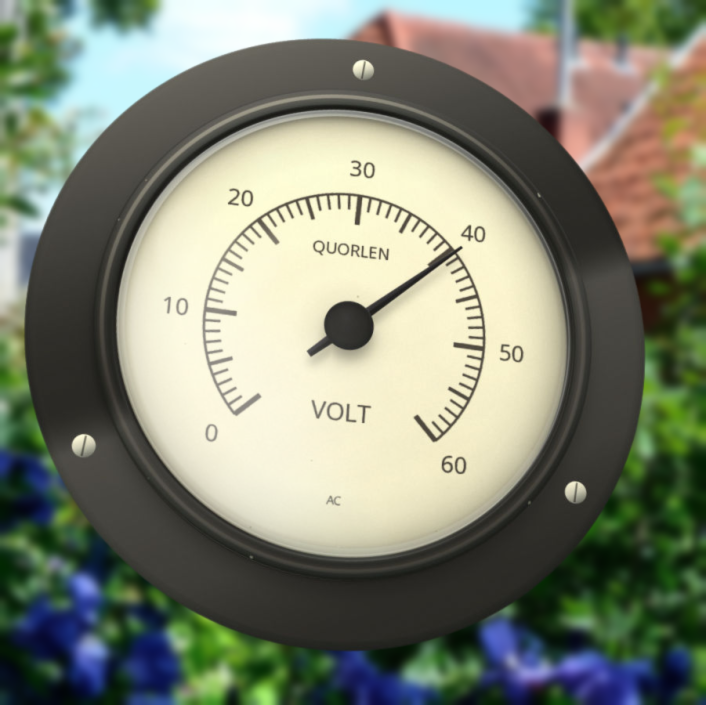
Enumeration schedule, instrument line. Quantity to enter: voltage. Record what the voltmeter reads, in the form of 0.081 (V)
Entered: 40.5 (V)
